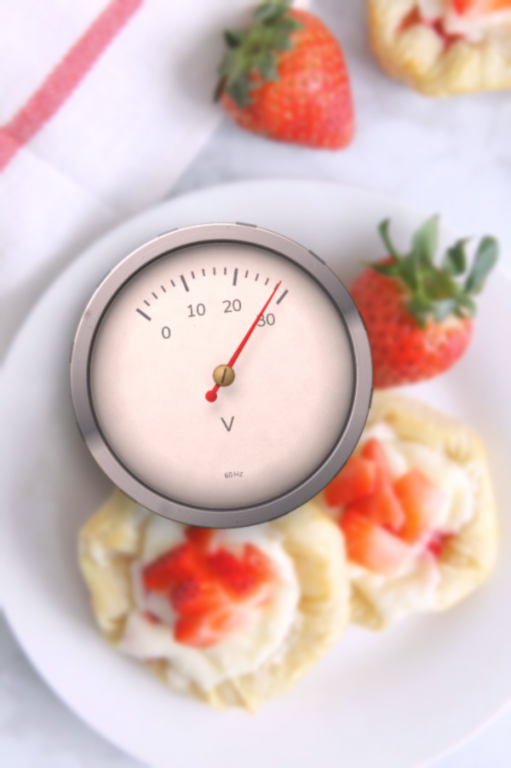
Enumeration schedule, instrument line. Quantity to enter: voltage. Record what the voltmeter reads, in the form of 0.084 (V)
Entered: 28 (V)
